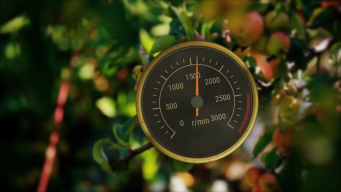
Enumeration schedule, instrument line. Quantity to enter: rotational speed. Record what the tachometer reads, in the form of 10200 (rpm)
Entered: 1600 (rpm)
